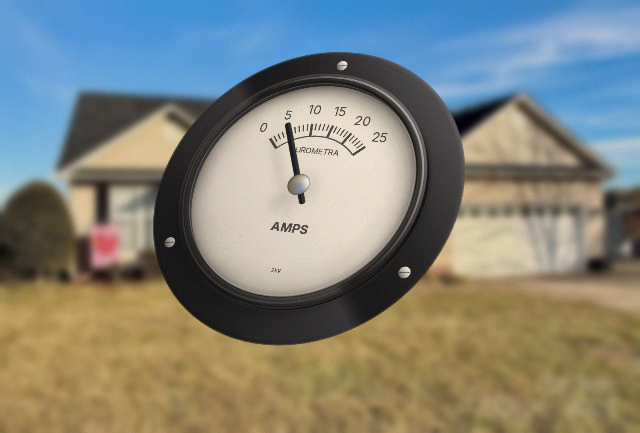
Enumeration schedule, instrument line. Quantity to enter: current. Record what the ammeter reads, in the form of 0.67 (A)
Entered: 5 (A)
